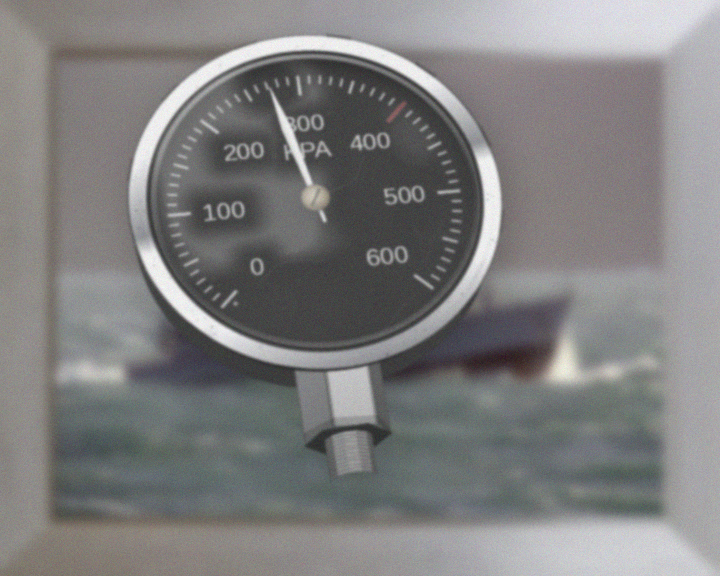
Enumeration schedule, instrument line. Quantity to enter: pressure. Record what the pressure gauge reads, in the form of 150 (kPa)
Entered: 270 (kPa)
